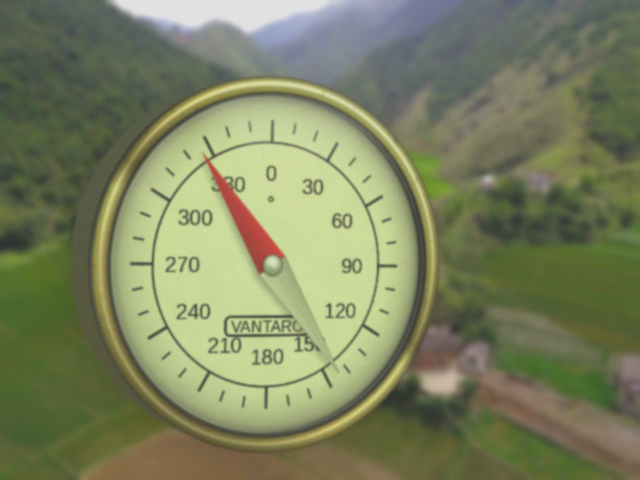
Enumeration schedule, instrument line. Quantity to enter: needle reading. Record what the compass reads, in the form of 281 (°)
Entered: 325 (°)
